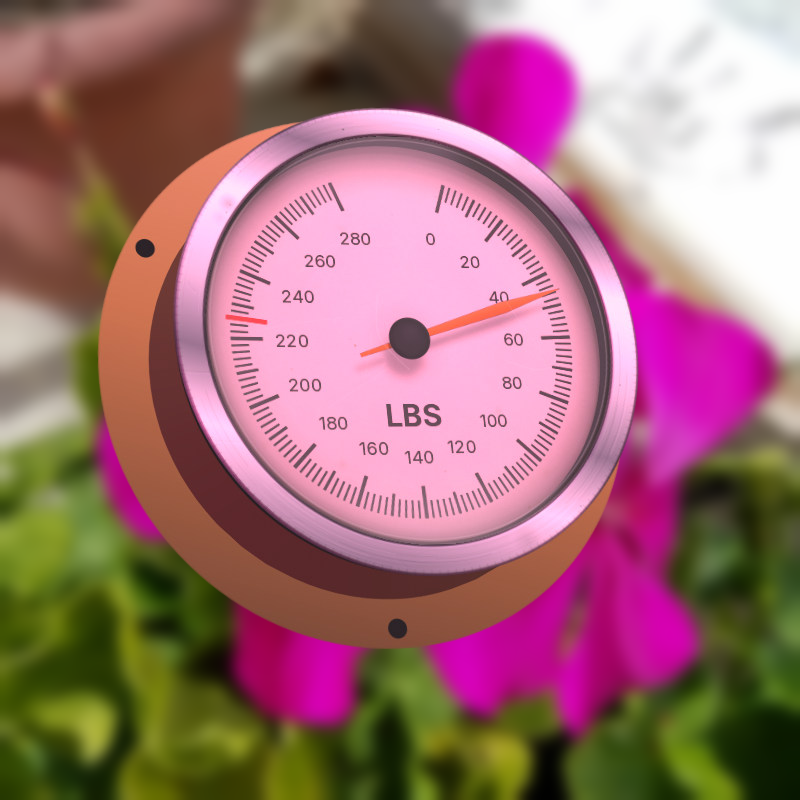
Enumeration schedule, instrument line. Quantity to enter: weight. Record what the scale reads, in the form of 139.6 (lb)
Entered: 46 (lb)
